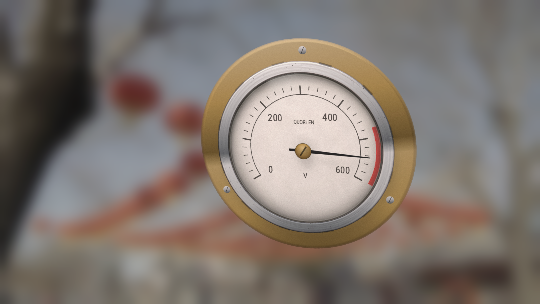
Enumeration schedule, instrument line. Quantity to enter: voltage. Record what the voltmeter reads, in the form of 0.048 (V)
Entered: 540 (V)
